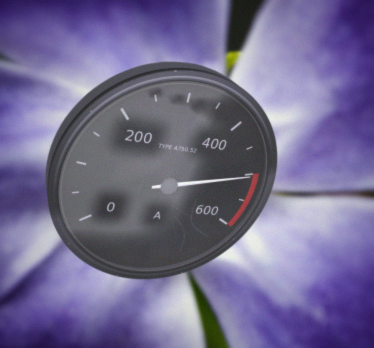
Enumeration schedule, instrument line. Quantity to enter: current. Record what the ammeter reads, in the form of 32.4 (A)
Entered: 500 (A)
